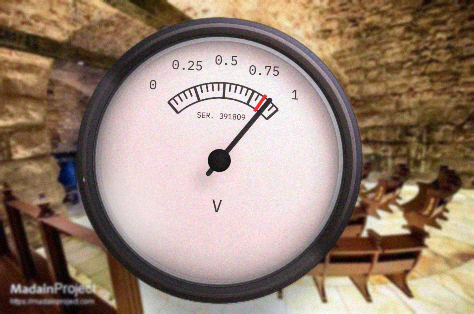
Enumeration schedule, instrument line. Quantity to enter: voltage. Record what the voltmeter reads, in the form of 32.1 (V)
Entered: 0.9 (V)
